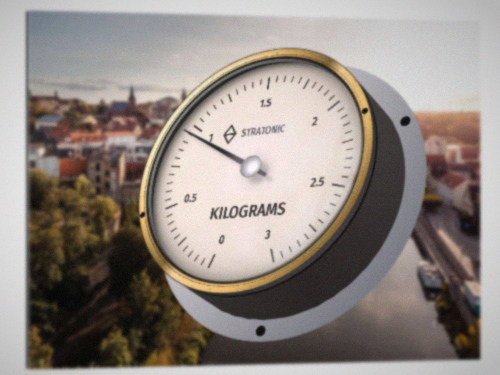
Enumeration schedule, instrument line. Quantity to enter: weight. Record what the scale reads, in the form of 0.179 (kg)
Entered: 0.95 (kg)
